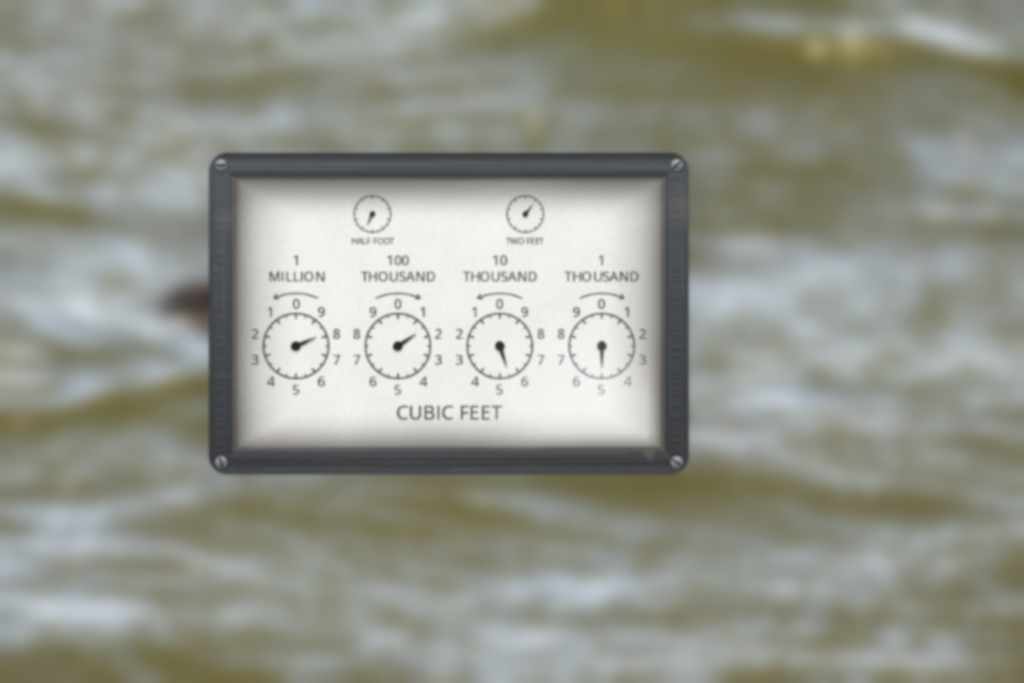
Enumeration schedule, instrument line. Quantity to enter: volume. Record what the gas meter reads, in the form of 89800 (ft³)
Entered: 815500 (ft³)
